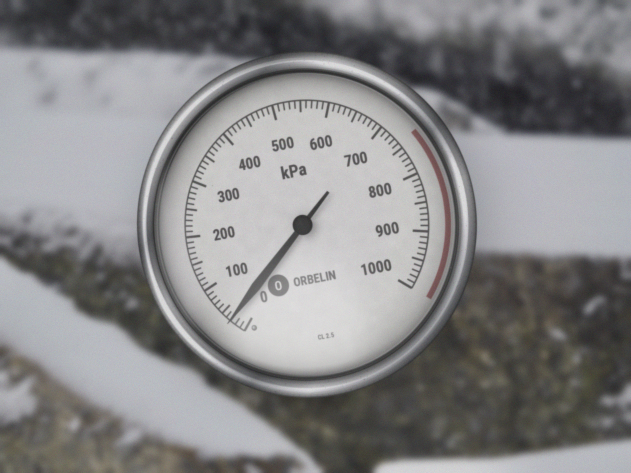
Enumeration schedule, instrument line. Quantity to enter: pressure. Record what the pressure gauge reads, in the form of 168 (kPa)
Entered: 30 (kPa)
